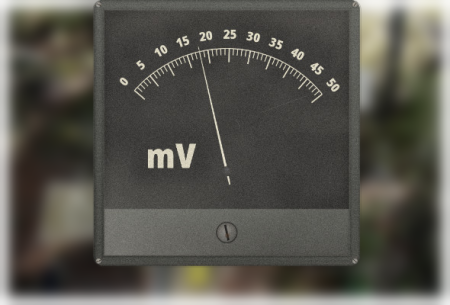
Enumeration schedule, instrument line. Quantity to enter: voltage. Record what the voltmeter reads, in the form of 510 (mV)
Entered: 18 (mV)
